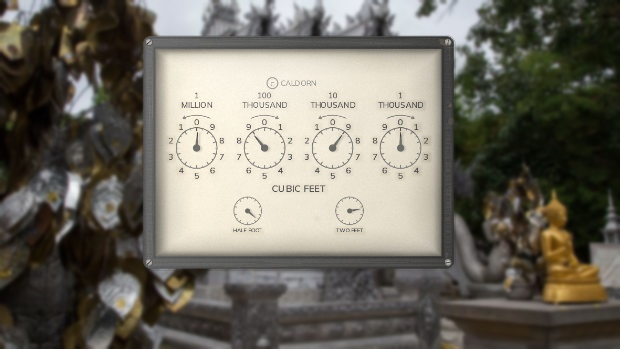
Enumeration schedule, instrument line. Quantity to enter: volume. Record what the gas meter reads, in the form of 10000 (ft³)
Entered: 989000 (ft³)
